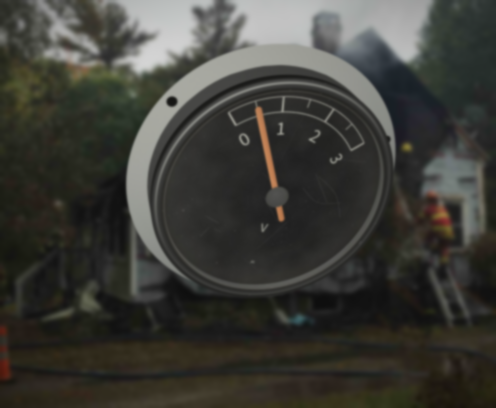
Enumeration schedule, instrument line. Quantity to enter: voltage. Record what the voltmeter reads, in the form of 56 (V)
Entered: 0.5 (V)
